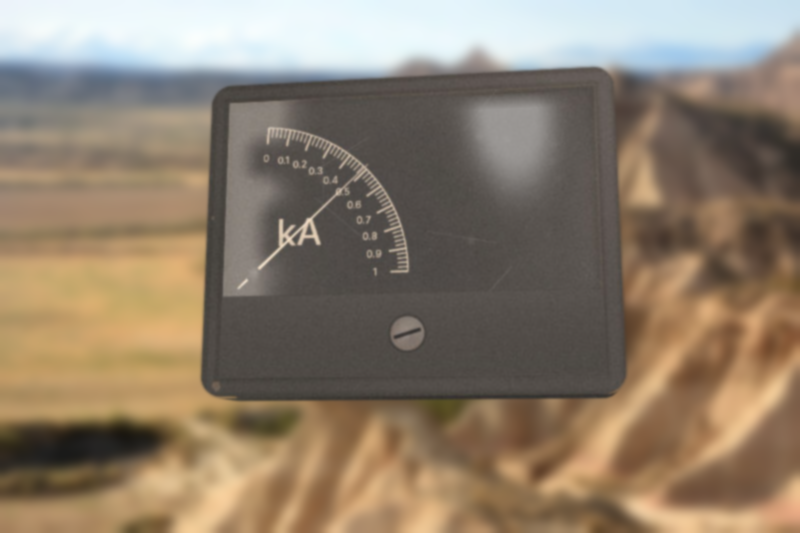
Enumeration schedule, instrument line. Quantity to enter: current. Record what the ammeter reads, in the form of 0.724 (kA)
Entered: 0.5 (kA)
